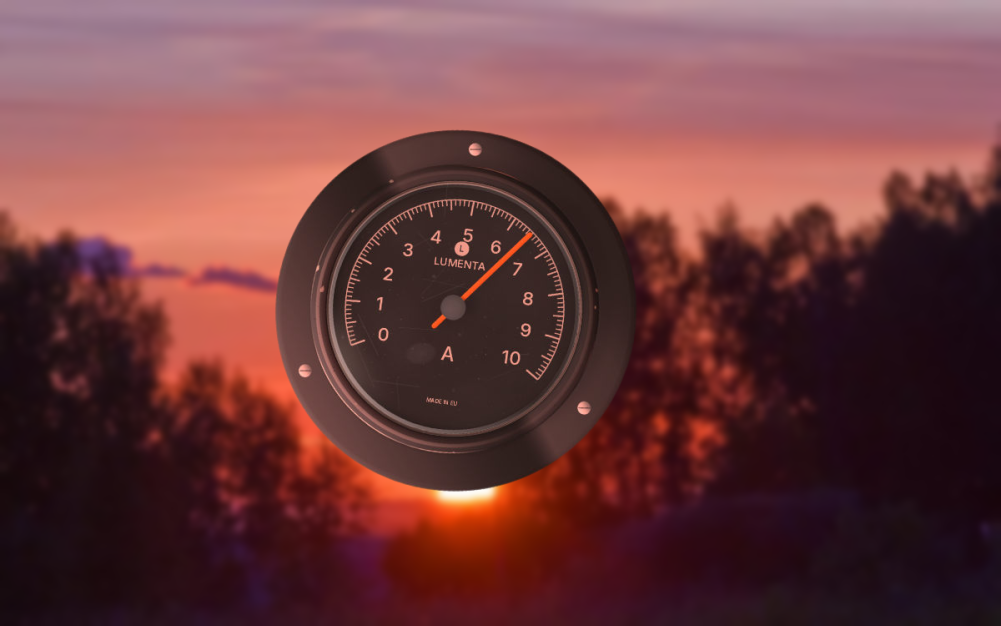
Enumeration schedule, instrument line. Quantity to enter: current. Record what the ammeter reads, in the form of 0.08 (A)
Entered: 6.5 (A)
